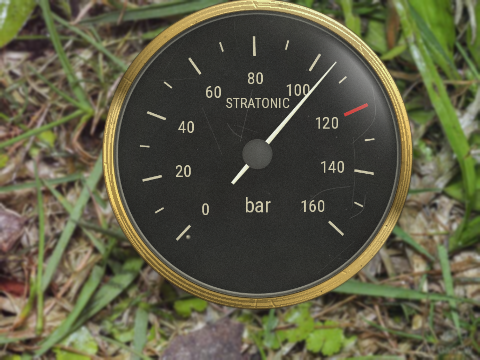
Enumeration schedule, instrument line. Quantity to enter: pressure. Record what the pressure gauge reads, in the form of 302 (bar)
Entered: 105 (bar)
